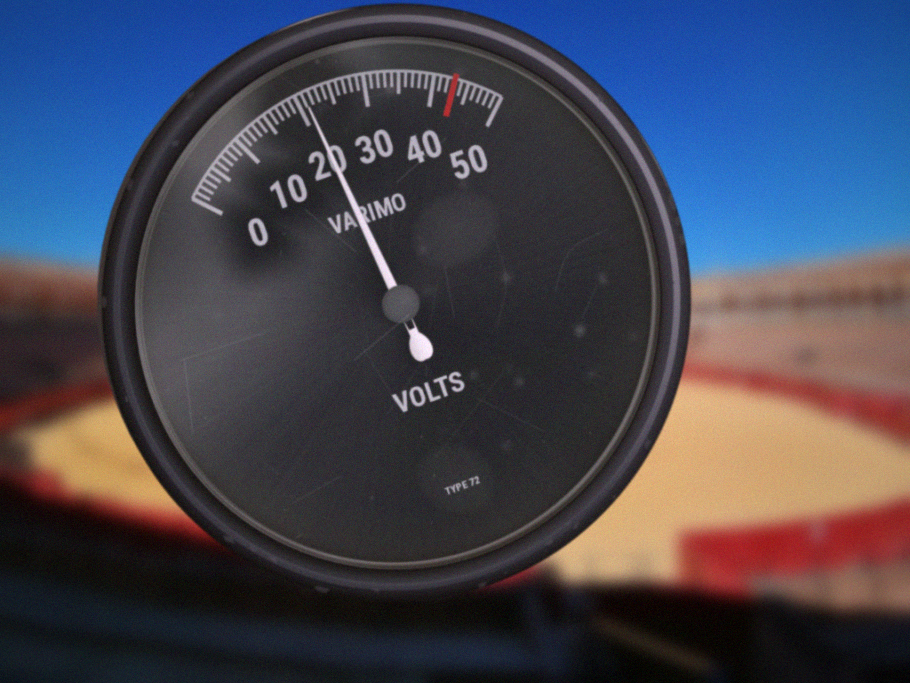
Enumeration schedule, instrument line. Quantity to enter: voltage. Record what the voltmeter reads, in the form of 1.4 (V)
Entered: 21 (V)
